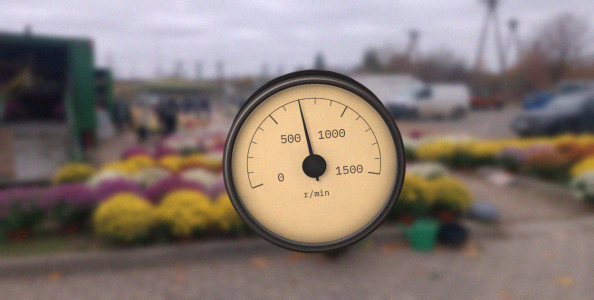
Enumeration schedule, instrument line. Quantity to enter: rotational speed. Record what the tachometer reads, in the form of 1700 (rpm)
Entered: 700 (rpm)
